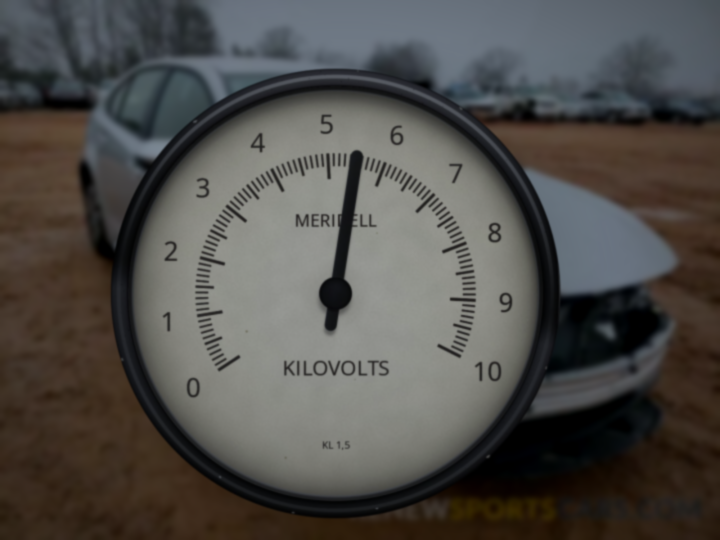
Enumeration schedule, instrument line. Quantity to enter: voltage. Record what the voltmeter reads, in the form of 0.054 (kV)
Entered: 5.5 (kV)
